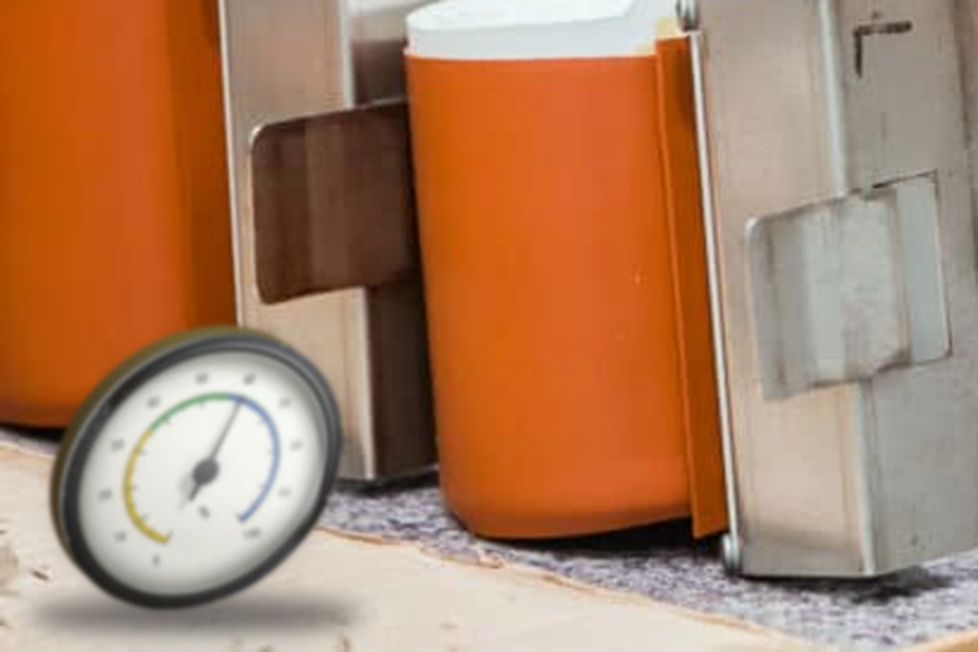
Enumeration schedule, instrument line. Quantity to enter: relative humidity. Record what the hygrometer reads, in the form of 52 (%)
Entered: 60 (%)
